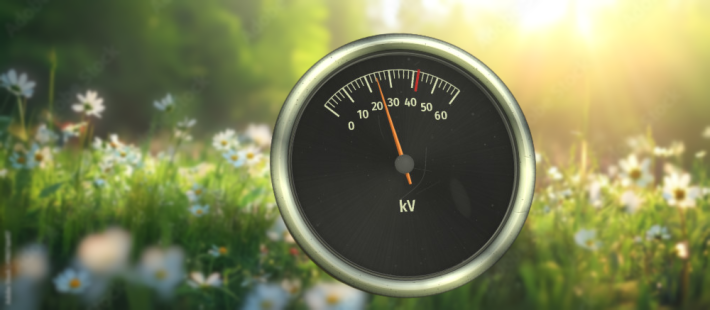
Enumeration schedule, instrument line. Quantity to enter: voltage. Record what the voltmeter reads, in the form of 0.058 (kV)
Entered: 24 (kV)
